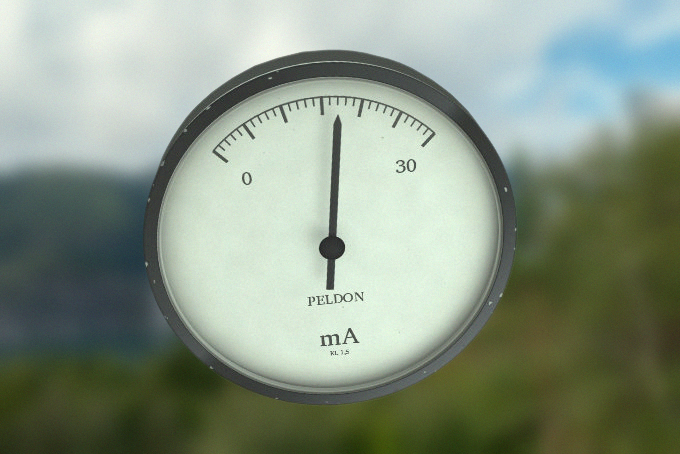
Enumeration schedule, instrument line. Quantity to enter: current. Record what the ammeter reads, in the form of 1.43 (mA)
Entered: 17 (mA)
